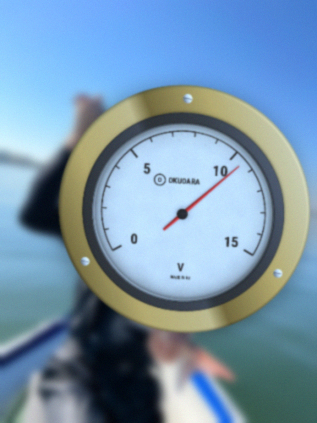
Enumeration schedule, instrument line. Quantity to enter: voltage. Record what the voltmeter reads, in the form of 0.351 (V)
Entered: 10.5 (V)
